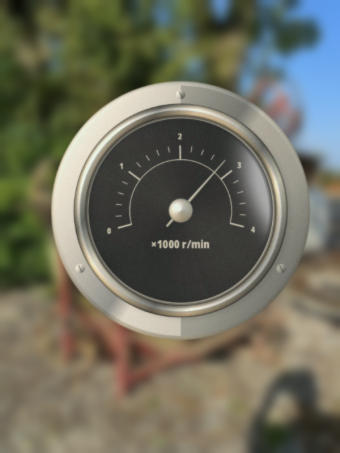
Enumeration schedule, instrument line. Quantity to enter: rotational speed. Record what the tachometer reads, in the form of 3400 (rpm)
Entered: 2800 (rpm)
